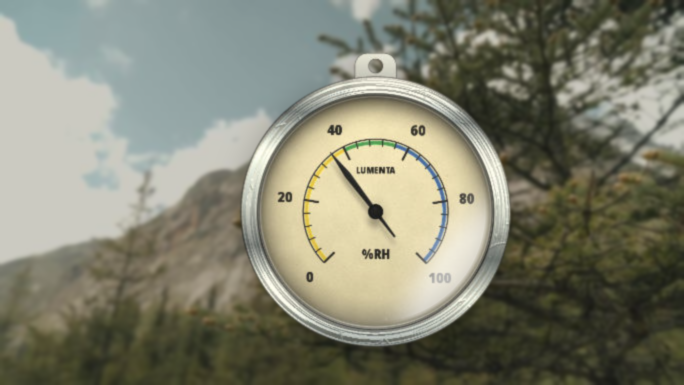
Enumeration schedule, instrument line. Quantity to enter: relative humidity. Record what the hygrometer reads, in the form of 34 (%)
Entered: 36 (%)
